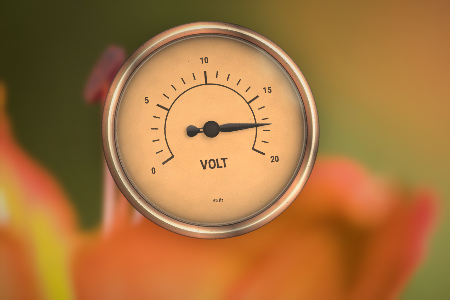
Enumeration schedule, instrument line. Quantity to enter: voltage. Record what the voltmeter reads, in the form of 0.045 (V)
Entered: 17.5 (V)
